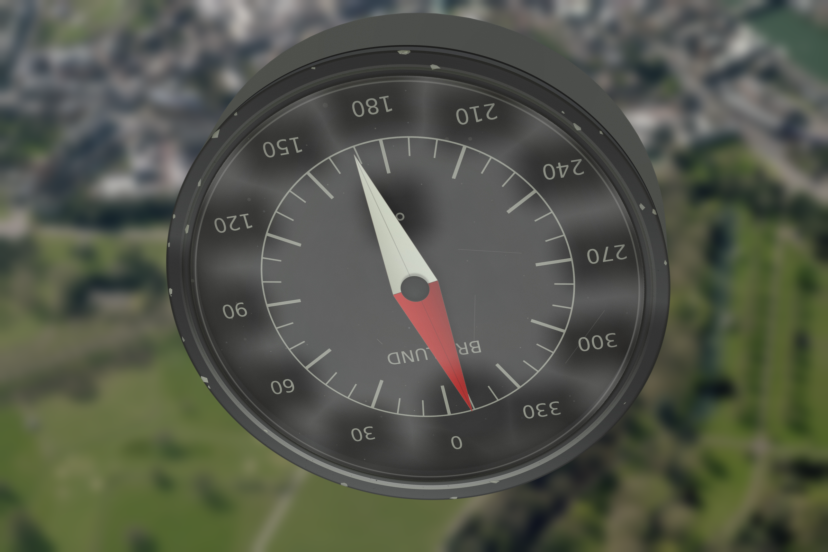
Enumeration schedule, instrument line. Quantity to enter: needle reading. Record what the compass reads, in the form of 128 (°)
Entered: 350 (°)
